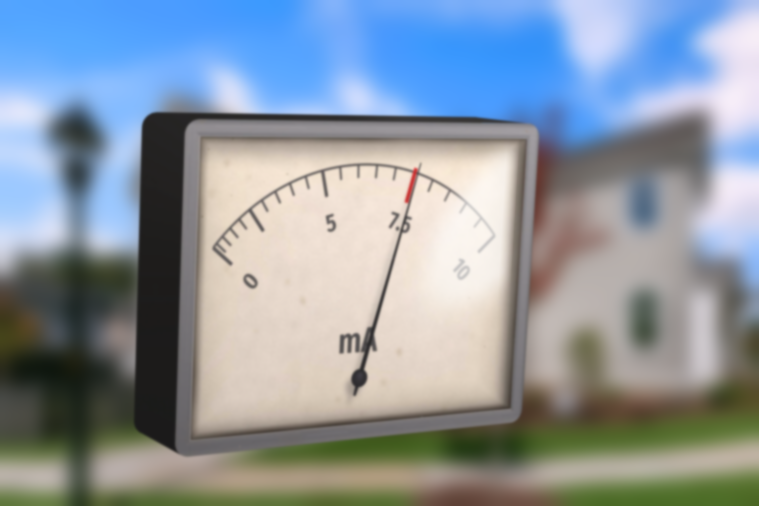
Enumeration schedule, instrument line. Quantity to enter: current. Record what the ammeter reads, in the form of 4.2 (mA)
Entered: 7.5 (mA)
